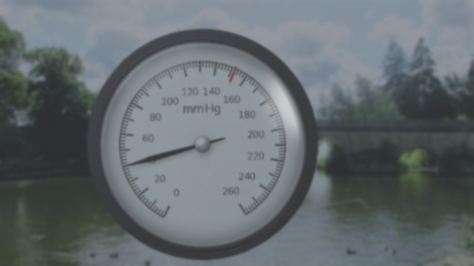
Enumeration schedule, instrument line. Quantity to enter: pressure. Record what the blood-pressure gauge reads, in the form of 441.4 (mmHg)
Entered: 40 (mmHg)
